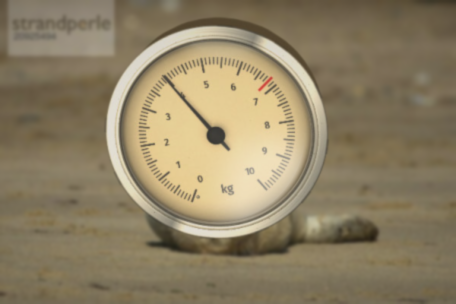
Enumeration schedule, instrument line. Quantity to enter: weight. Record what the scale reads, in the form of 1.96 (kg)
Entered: 4 (kg)
